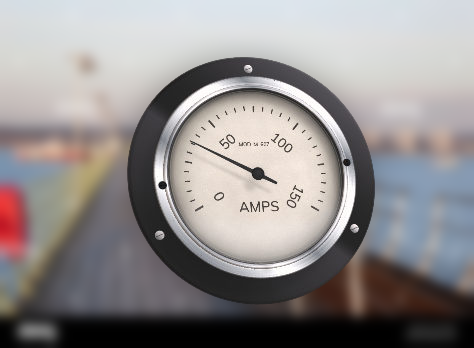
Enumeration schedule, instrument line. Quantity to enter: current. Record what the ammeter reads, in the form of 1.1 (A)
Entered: 35 (A)
